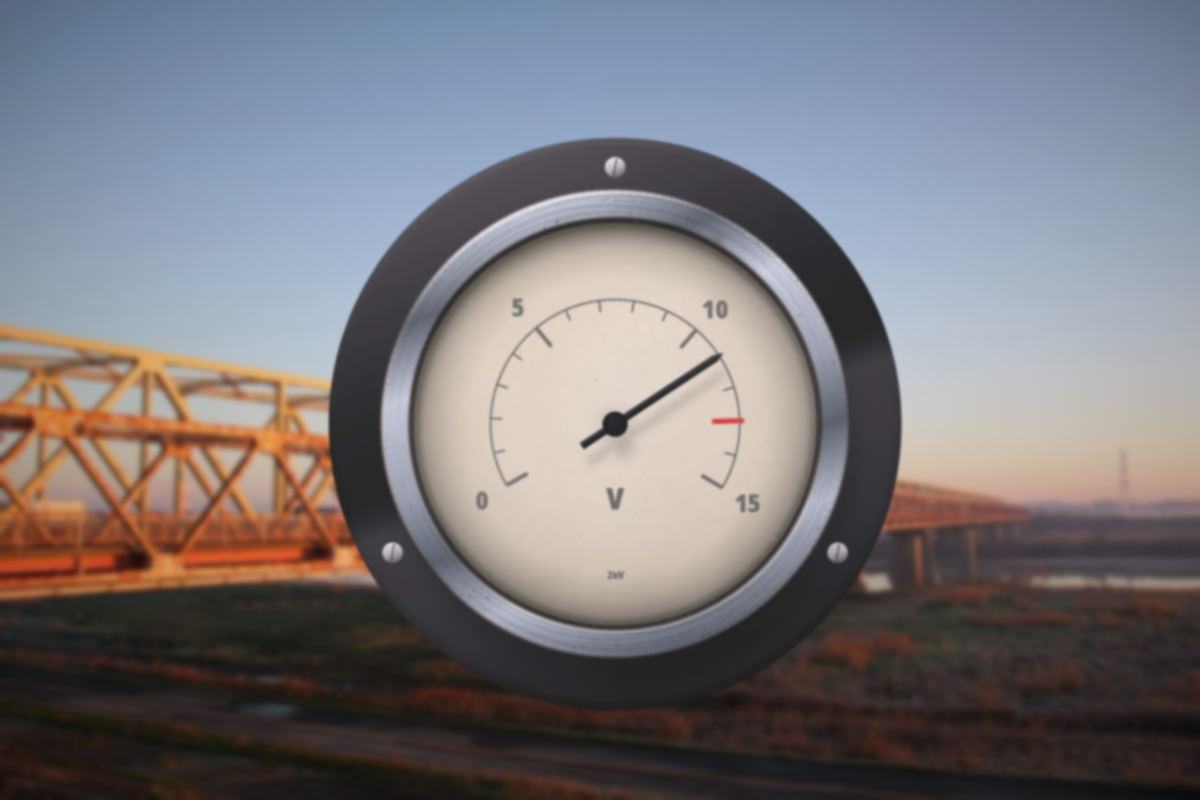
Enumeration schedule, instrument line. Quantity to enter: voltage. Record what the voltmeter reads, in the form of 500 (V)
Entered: 11 (V)
